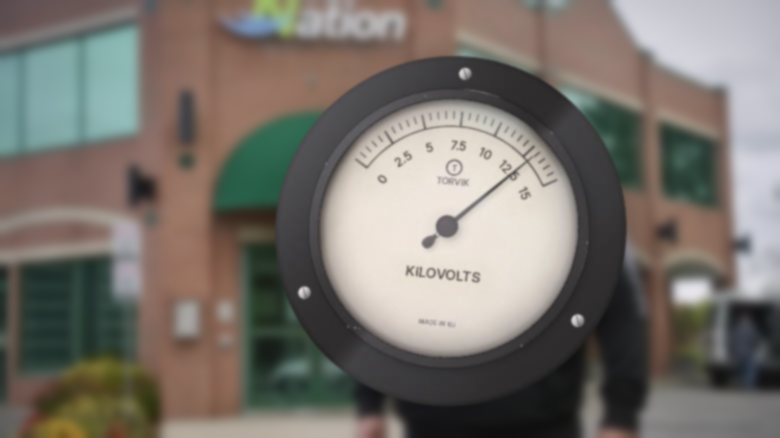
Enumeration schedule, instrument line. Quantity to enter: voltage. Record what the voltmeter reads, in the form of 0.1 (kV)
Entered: 13 (kV)
